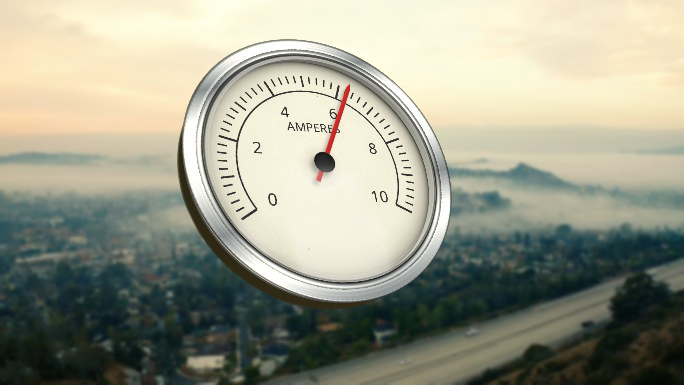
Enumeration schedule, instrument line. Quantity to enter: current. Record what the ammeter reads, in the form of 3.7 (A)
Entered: 6.2 (A)
